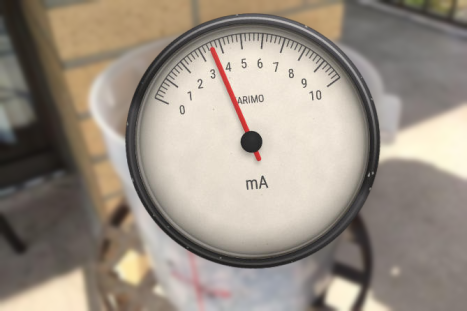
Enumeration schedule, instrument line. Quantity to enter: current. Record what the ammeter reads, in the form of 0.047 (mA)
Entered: 3.6 (mA)
